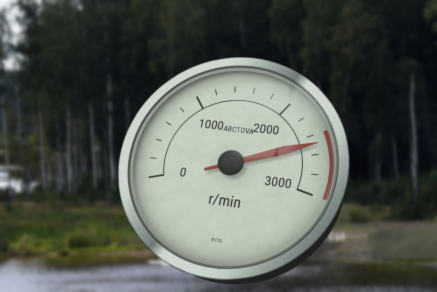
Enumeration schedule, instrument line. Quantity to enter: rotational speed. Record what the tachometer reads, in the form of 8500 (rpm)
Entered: 2500 (rpm)
